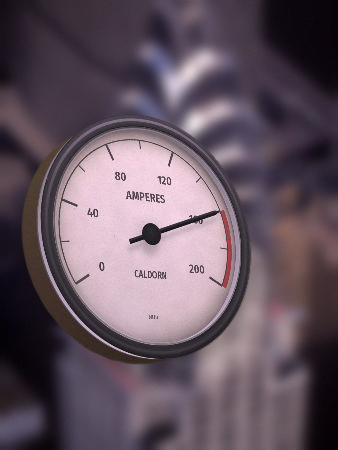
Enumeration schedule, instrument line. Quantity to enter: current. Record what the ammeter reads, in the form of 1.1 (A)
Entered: 160 (A)
